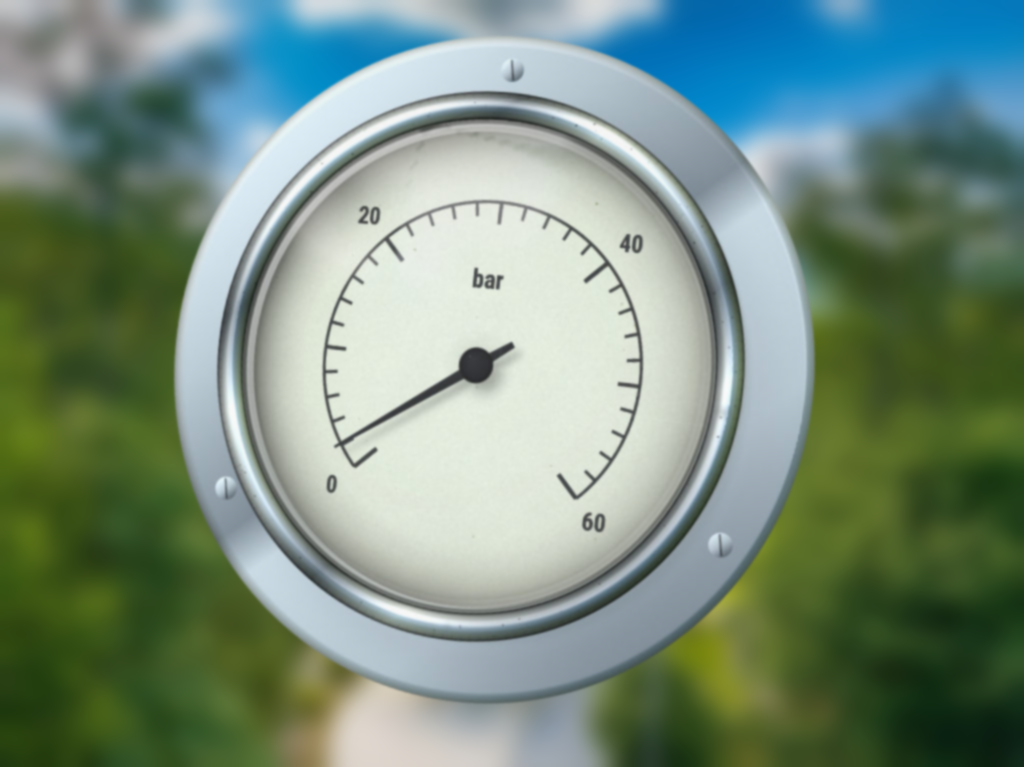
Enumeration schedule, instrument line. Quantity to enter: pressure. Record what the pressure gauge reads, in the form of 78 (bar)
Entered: 2 (bar)
